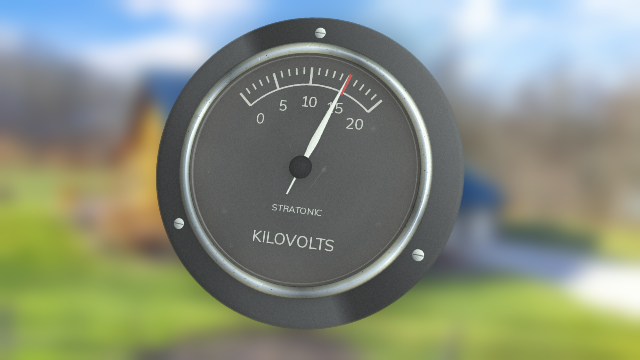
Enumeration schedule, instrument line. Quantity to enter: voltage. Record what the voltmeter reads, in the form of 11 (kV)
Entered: 15 (kV)
